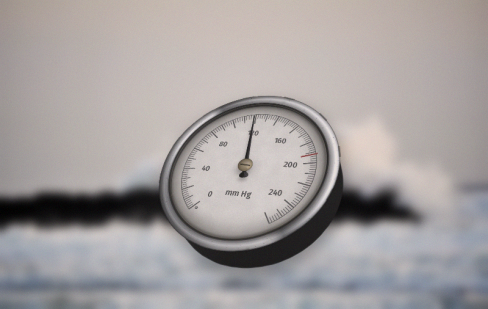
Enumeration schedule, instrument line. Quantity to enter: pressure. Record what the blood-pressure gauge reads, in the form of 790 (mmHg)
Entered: 120 (mmHg)
